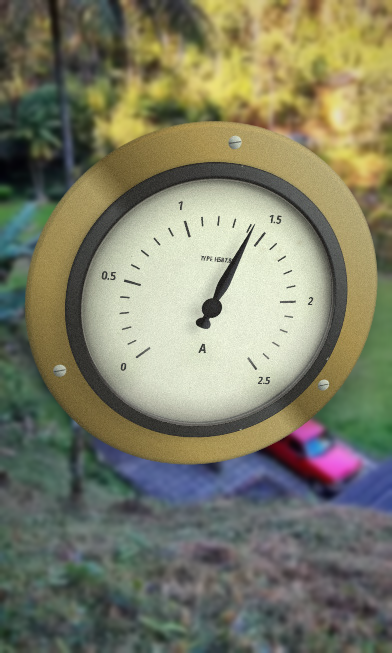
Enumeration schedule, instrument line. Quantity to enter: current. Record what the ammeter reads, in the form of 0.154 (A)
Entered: 1.4 (A)
